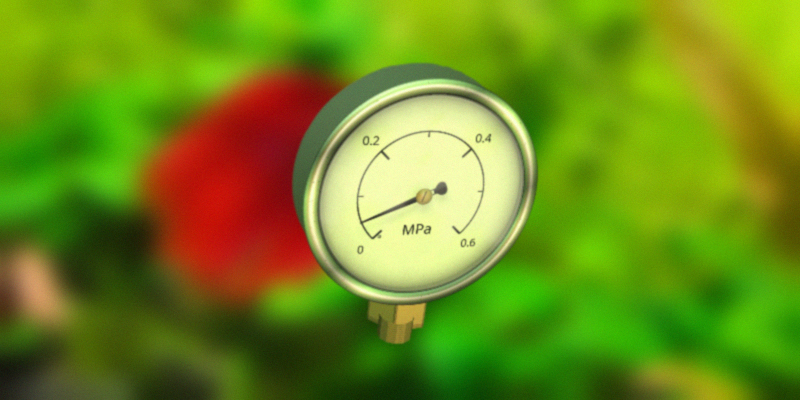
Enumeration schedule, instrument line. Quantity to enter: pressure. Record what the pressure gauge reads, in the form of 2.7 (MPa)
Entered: 0.05 (MPa)
